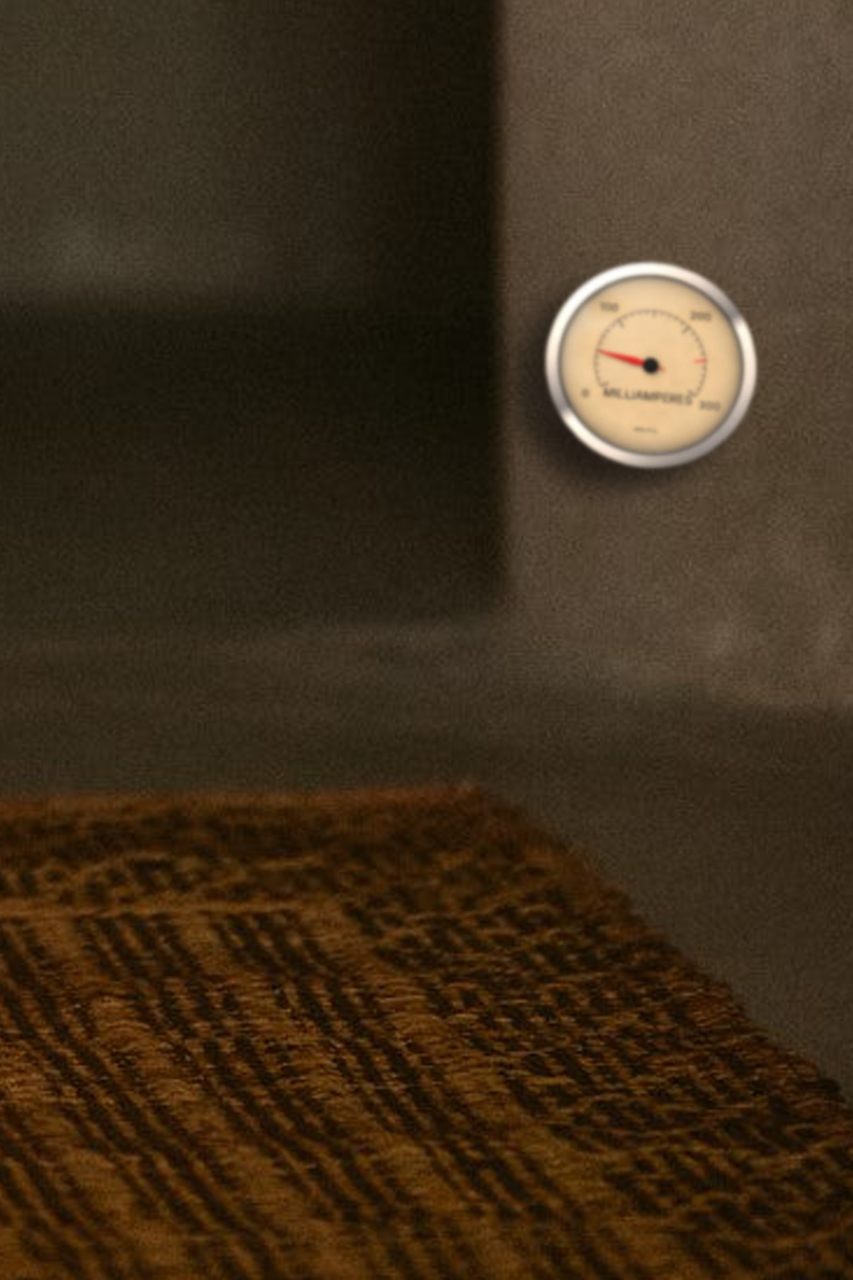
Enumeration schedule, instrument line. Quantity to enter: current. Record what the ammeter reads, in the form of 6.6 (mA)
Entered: 50 (mA)
